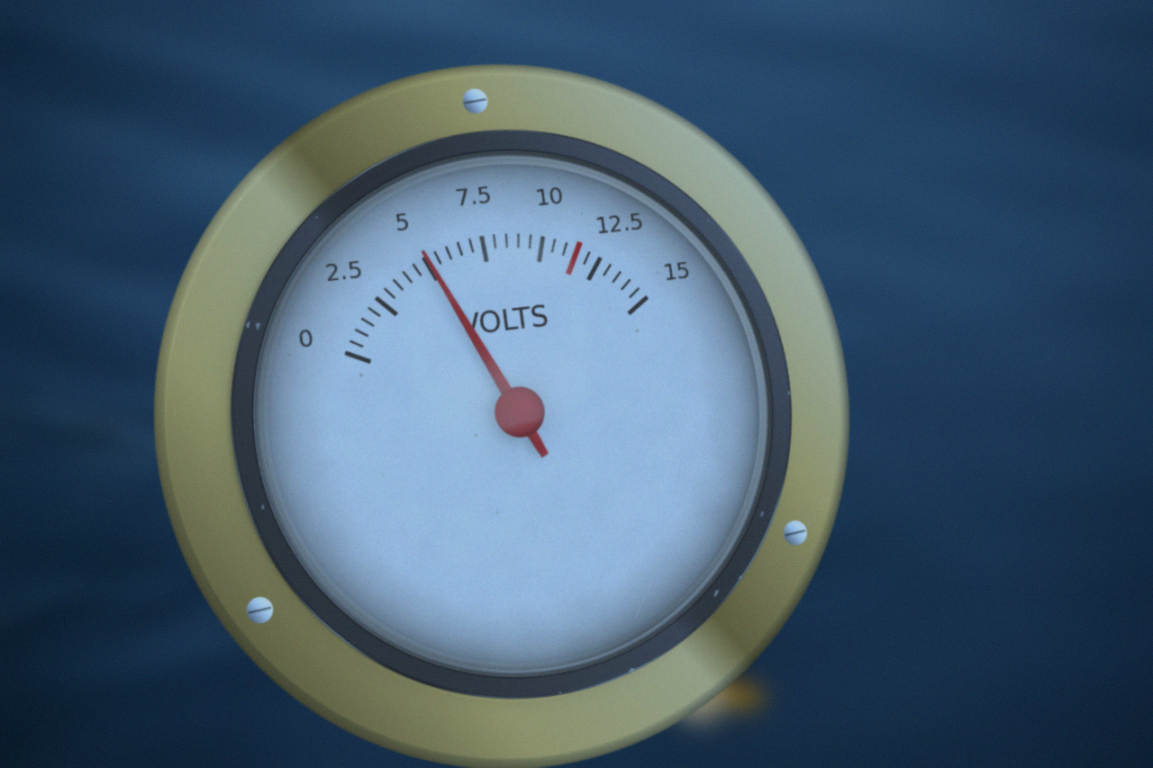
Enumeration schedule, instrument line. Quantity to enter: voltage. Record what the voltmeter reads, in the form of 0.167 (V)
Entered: 5 (V)
